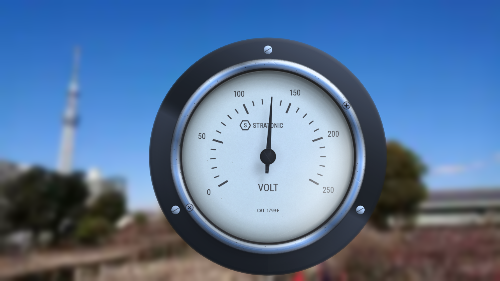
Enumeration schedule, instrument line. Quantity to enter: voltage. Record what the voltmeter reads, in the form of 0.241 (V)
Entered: 130 (V)
